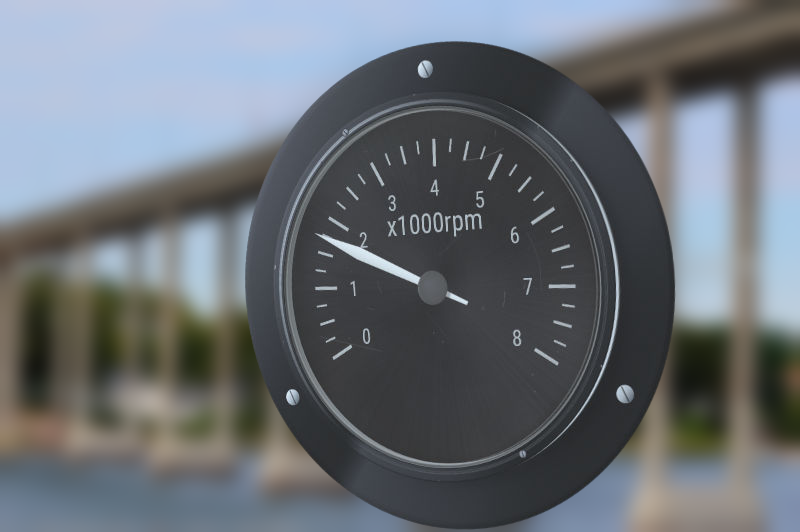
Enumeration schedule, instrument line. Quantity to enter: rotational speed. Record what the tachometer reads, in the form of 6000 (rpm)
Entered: 1750 (rpm)
